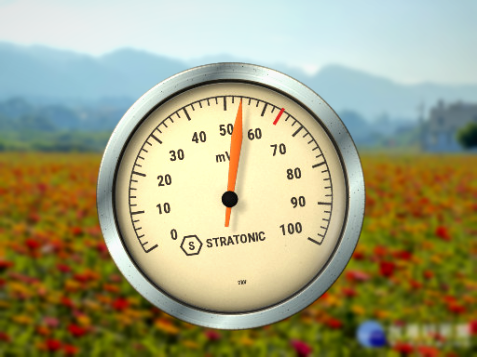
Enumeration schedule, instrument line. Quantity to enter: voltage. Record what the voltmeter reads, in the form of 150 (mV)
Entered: 54 (mV)
